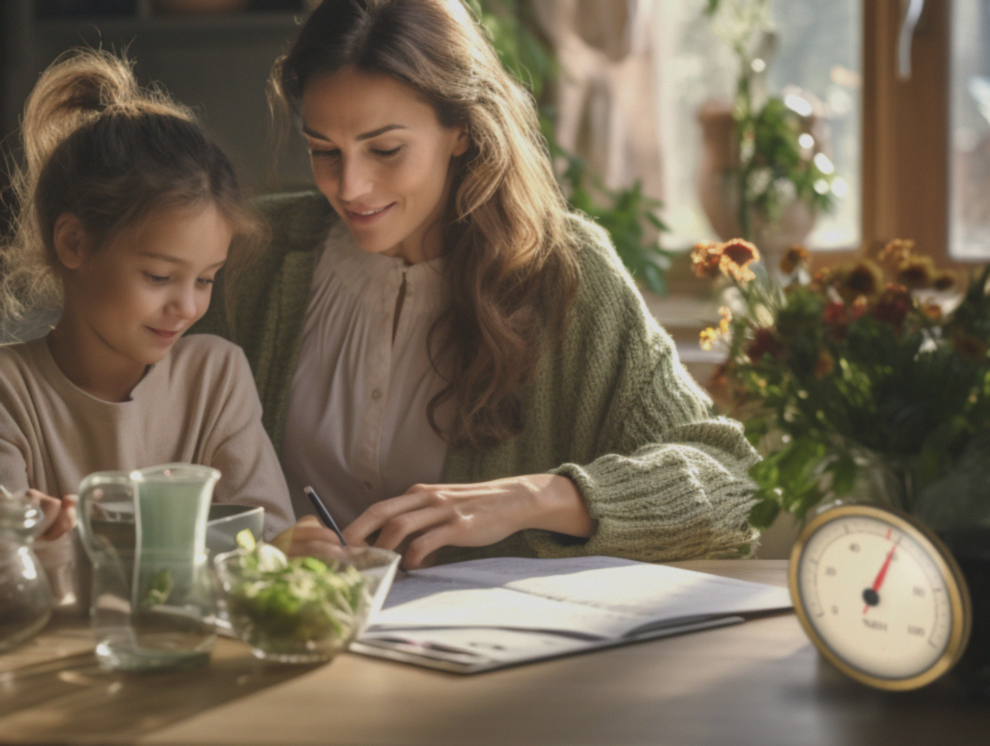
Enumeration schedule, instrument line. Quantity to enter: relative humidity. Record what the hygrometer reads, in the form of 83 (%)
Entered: 60 (%)
